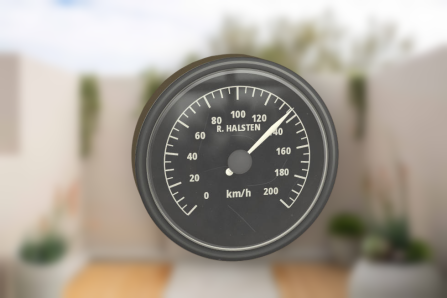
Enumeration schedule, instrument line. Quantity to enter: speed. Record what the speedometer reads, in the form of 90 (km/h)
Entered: 135 (km/h)
